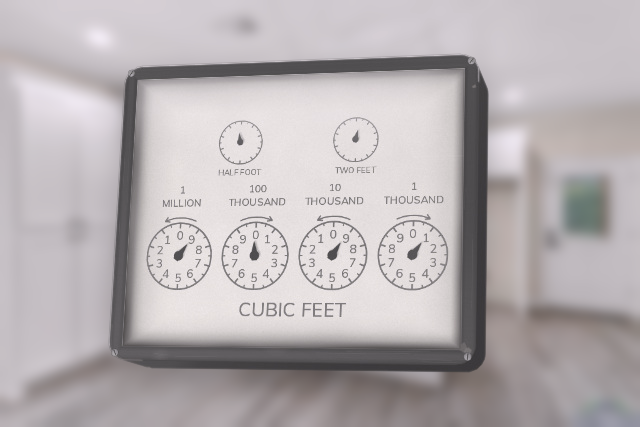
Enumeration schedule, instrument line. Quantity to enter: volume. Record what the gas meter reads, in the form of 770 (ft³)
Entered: 899100 (ft³)
